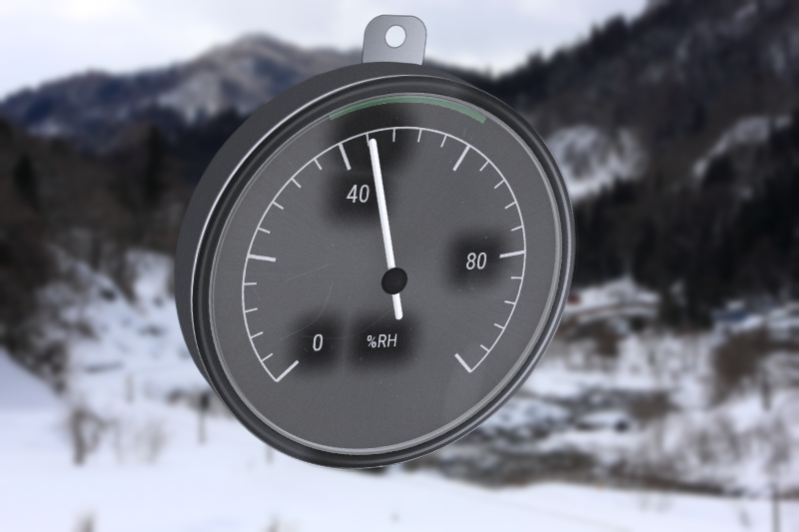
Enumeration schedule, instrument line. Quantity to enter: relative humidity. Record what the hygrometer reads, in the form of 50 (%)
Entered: 44 (%)
